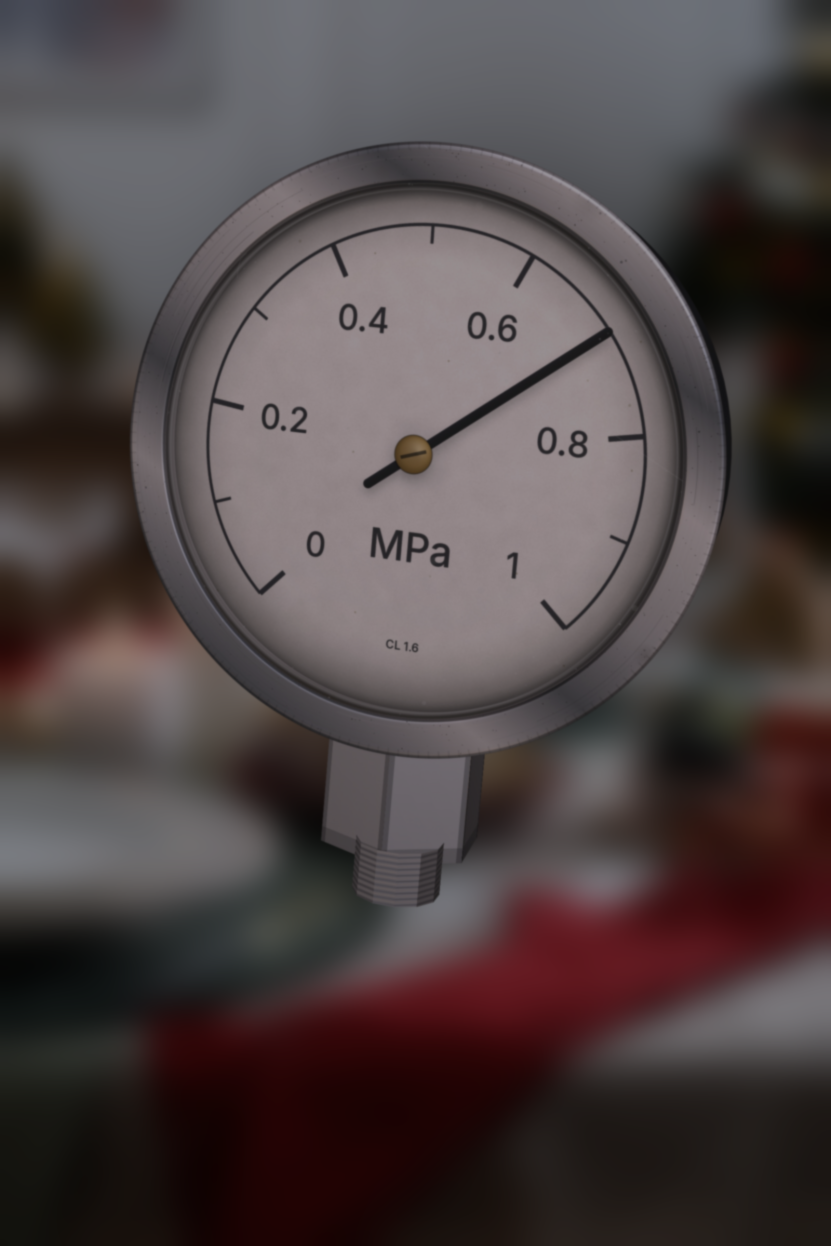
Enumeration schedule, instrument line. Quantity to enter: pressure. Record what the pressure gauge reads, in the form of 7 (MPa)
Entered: 0.7 (MPa)
